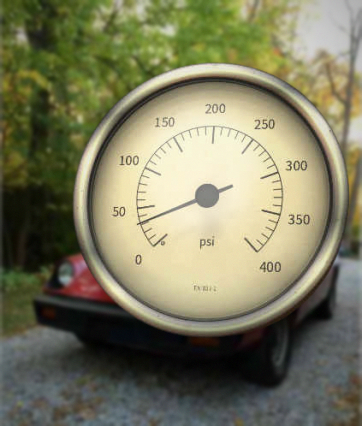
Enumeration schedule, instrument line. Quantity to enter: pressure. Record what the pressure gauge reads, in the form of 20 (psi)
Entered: 30 (psi)
